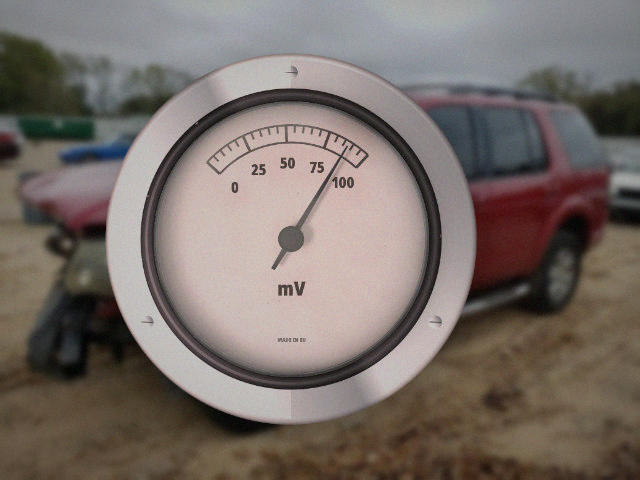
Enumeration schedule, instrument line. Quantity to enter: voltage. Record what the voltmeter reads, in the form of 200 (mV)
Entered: 87.5 (mV)
